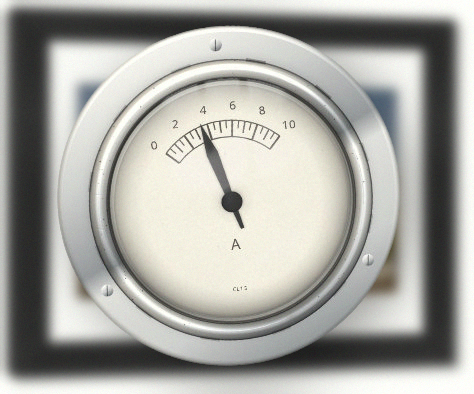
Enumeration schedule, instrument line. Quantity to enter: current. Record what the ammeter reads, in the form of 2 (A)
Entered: 3.5 (A)
